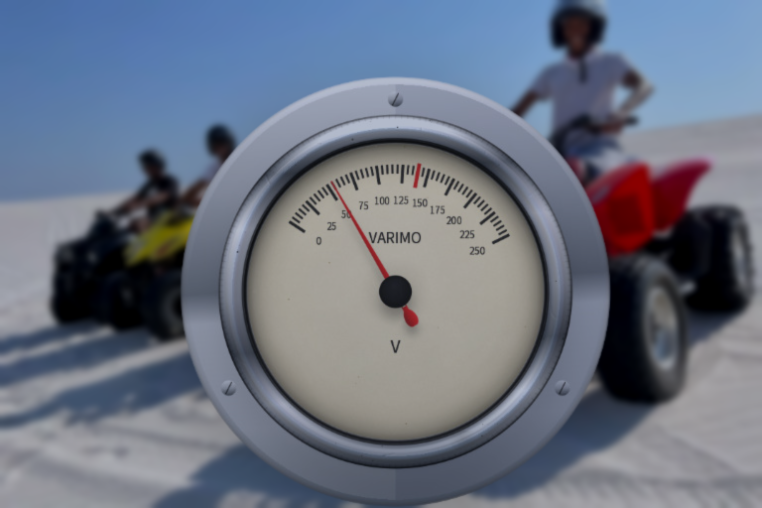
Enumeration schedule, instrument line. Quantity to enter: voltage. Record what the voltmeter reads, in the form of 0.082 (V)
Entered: 55 (V)
